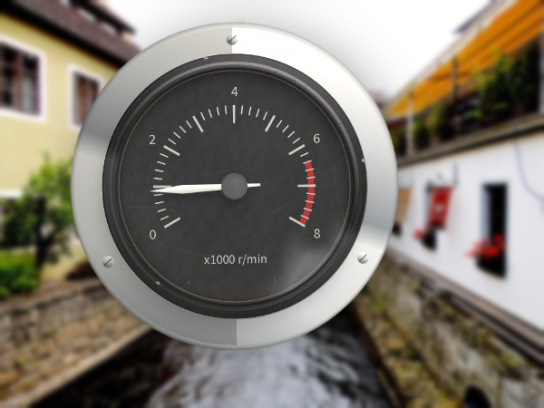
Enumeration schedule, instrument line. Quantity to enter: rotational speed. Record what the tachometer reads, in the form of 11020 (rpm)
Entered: 900 (rpm)
